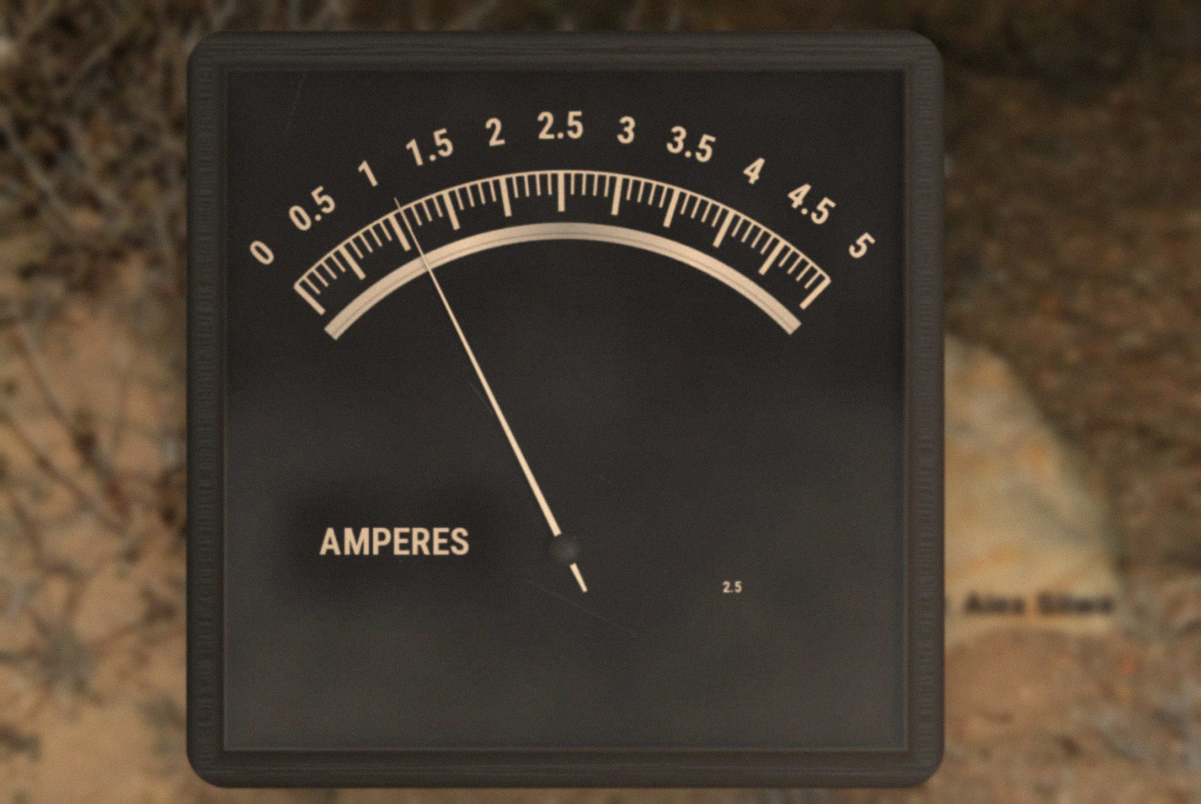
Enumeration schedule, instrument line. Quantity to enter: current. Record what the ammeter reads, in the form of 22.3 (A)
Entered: 1.1 (A)
